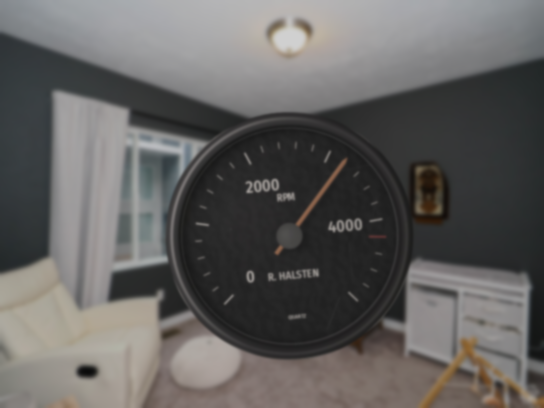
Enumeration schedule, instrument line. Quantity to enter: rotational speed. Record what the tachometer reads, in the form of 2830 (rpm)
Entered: 3200 (rpm)
